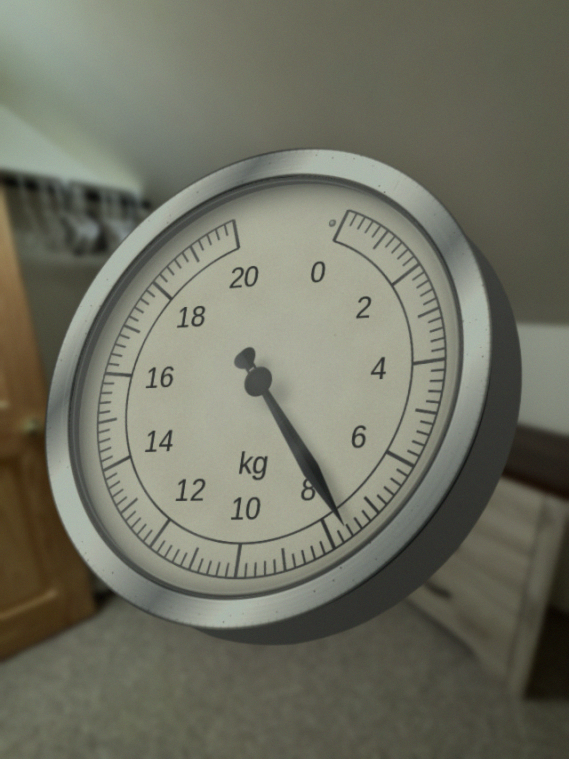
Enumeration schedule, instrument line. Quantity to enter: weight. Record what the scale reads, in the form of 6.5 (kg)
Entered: 7.6 (kg)
